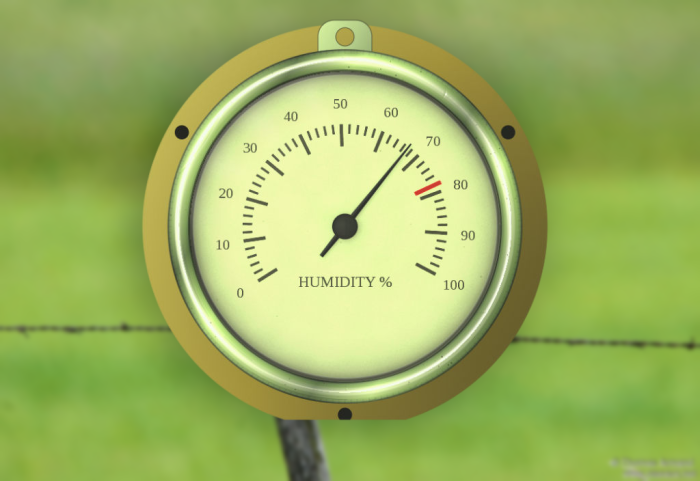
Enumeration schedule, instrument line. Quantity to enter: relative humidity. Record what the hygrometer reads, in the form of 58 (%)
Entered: 67 (%)
